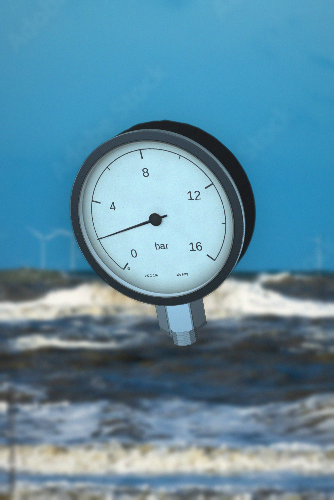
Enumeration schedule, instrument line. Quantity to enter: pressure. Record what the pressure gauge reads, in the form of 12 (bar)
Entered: 2 (bar)
